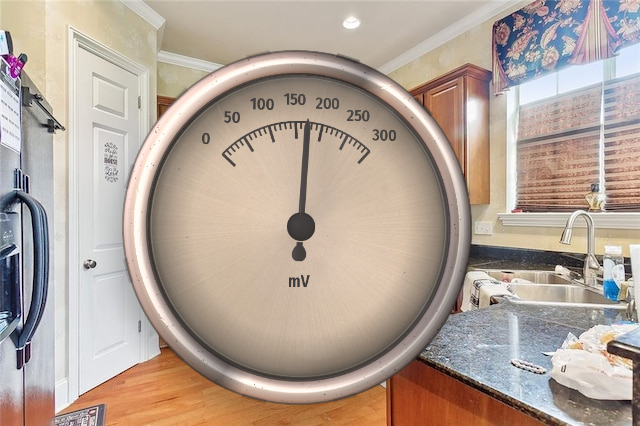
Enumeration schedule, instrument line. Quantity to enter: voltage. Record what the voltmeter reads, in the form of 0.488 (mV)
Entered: 170 (mV)
